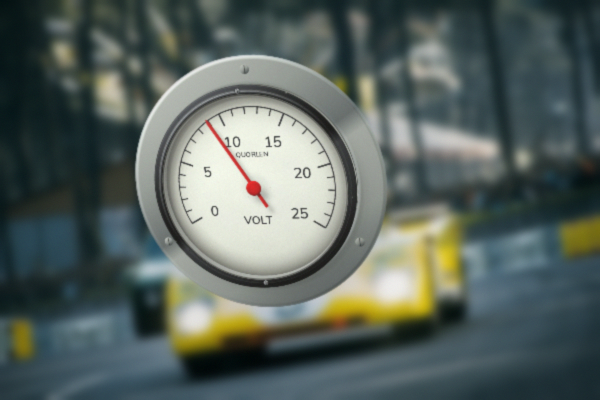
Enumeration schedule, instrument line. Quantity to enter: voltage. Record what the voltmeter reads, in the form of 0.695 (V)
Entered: 9 (V)
